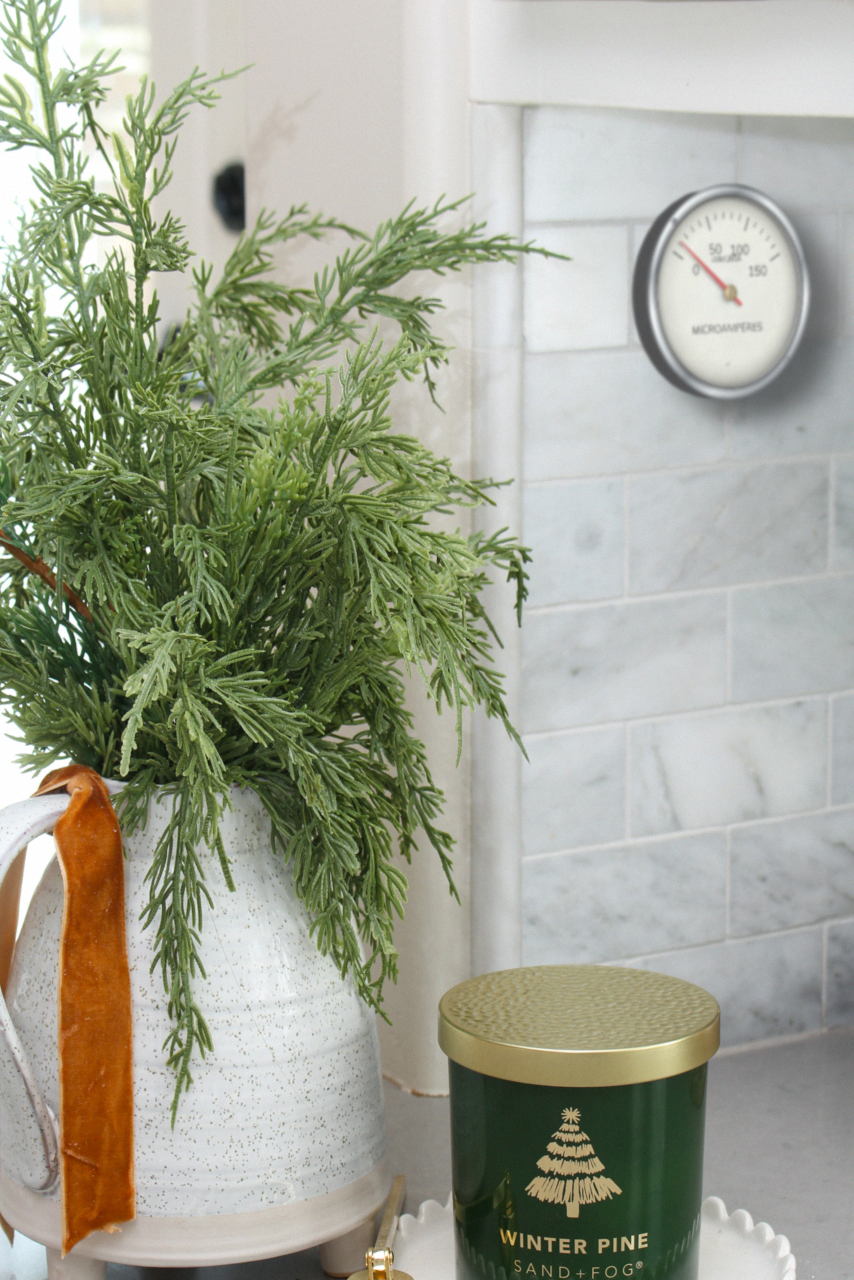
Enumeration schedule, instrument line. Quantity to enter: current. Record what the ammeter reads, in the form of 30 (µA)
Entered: 10 (µA)
